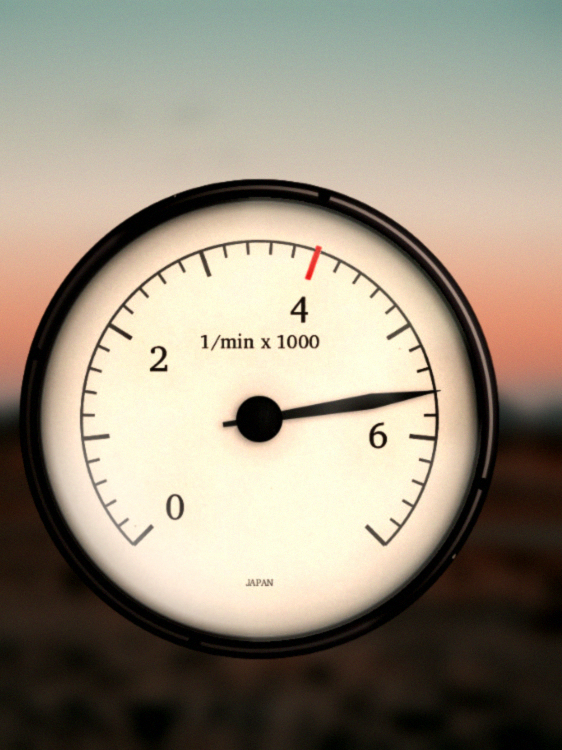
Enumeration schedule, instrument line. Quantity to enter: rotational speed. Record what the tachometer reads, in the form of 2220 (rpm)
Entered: 5600 (rpm)
